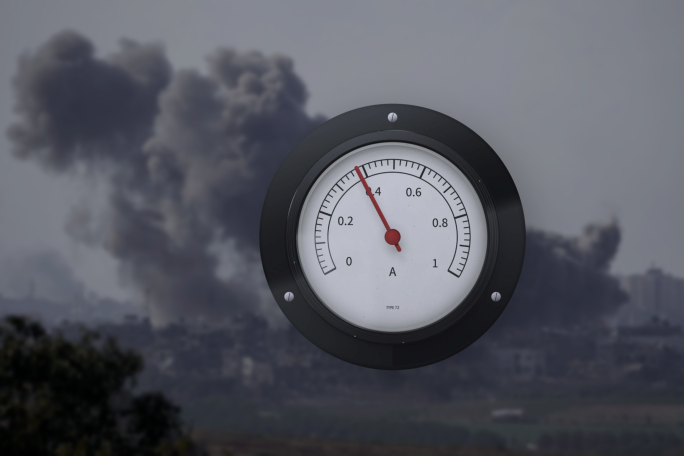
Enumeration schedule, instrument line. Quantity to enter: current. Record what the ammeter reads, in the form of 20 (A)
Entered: 0.38 (A)
